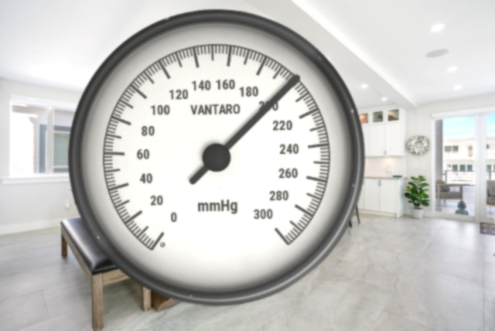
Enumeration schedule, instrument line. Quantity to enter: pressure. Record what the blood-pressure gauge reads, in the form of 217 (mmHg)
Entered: 200 (mmHg)
